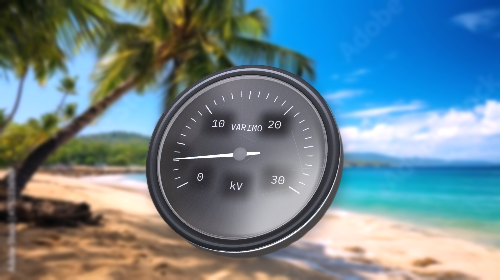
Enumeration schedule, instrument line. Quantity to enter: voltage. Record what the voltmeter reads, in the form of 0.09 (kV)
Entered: 3 (kV)
